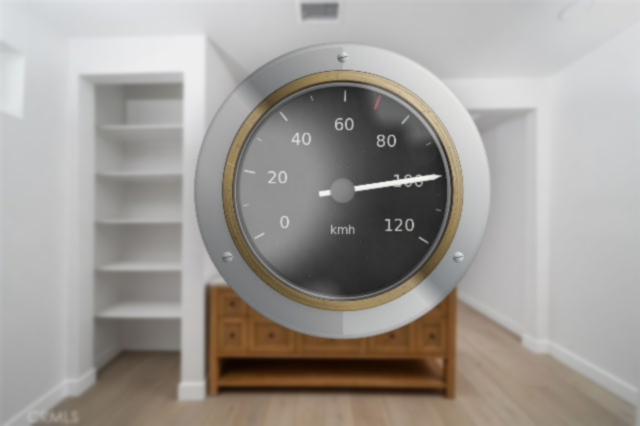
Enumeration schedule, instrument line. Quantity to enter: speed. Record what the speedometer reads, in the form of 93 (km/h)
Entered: 100 (km/h)
